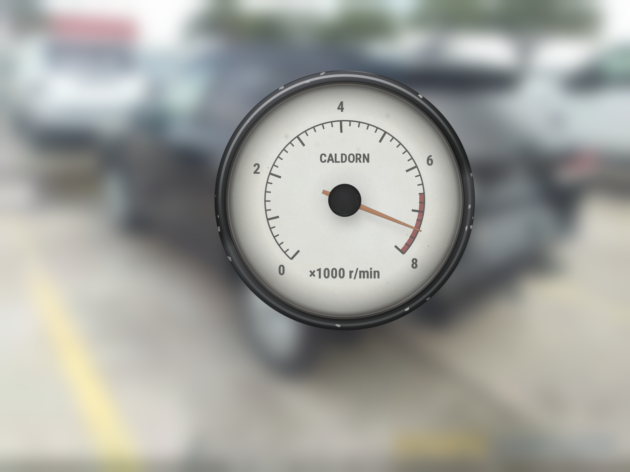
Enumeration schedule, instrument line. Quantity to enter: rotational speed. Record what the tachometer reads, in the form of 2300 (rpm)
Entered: 7400 (rpm)
